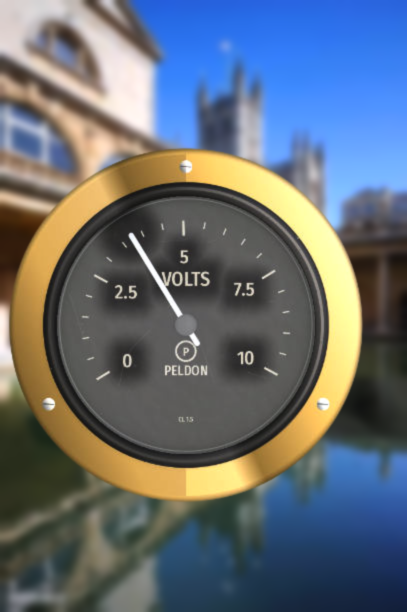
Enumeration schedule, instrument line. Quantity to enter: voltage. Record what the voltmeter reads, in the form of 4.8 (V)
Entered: 3.75 (V)
